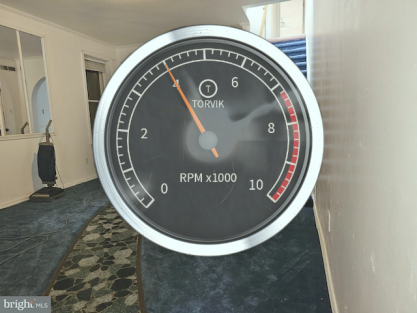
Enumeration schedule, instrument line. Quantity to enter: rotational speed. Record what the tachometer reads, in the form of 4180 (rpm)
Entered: 4000 (rpm)
